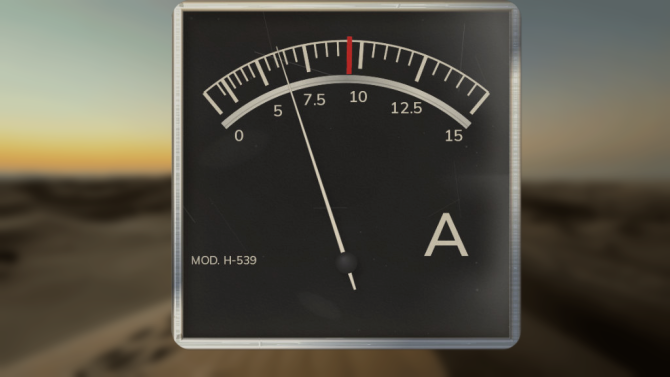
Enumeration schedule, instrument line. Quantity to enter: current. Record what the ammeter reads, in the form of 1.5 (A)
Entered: 6.25 (A)
